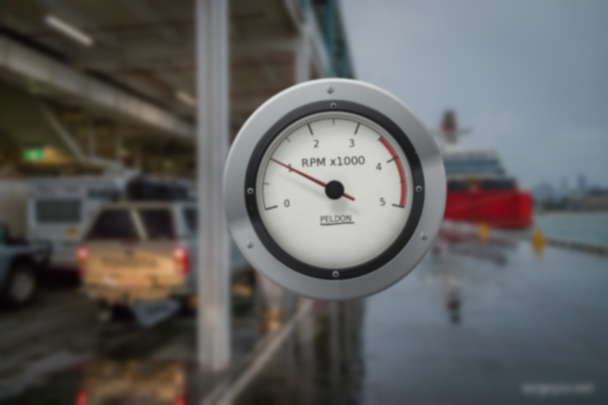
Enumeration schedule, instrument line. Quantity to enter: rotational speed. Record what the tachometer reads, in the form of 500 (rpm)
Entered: 1000 (rpm)
